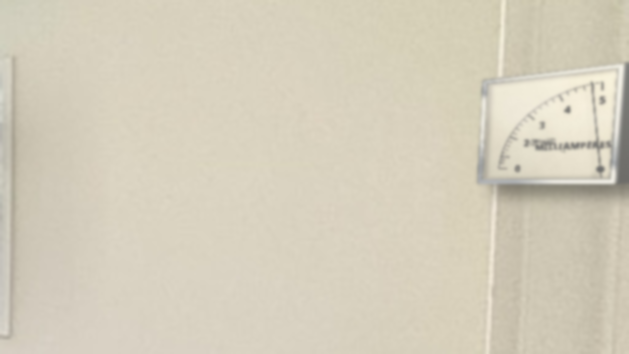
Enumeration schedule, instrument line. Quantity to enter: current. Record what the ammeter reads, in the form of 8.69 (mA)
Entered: 4.8 (mA)
